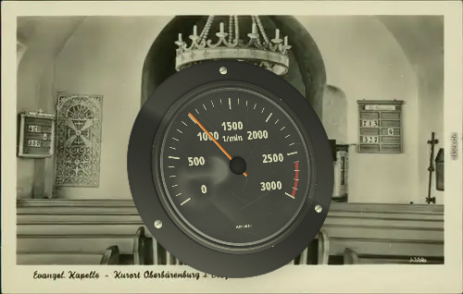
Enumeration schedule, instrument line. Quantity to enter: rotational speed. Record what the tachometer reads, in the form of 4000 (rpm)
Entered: 1000 (rpm)
